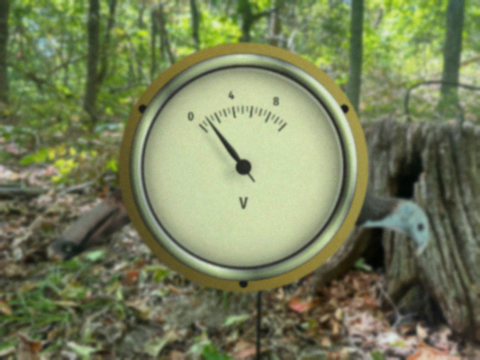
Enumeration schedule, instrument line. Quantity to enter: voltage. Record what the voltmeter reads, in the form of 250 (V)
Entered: 1 (V)
